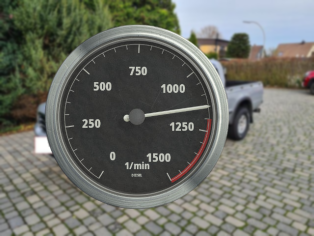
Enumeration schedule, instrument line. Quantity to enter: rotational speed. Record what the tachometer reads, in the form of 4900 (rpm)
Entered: 1150 (rpm)
